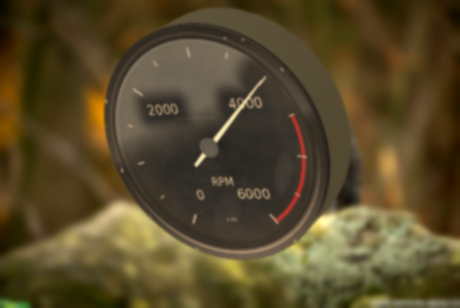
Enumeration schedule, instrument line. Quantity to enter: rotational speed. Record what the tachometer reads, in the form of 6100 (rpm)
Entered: 4000 (rpm)
